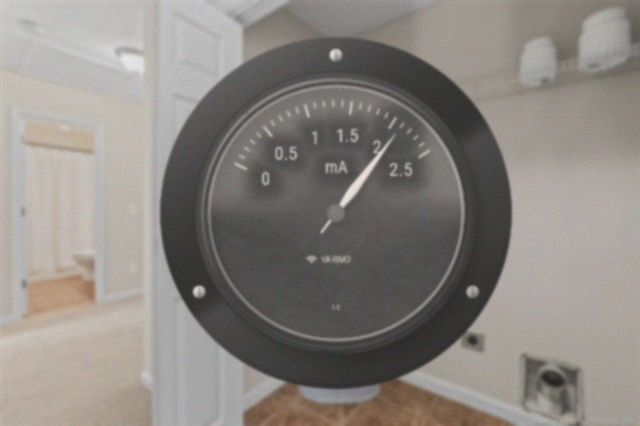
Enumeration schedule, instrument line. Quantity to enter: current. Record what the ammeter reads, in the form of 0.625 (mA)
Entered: 2.1 (mA)
